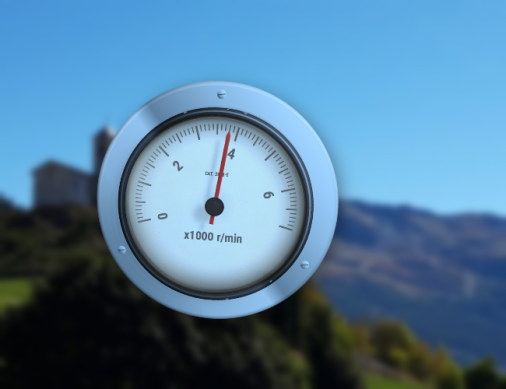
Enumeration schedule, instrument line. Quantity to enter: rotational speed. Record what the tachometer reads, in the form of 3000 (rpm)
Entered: 3800 (rpm)
